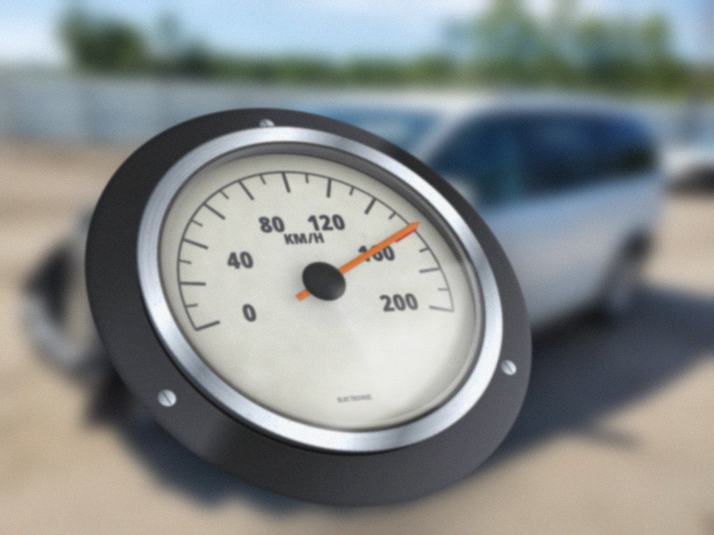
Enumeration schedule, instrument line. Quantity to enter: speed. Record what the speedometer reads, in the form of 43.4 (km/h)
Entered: 160 (km/h)
